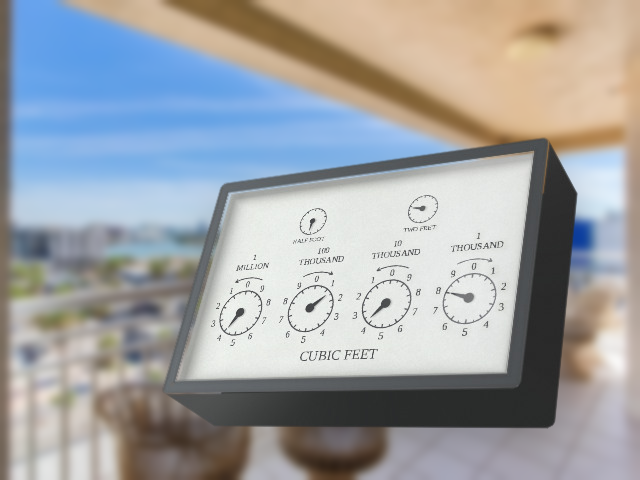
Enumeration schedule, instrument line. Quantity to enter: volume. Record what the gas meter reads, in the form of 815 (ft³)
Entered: 413800 (ft³)
